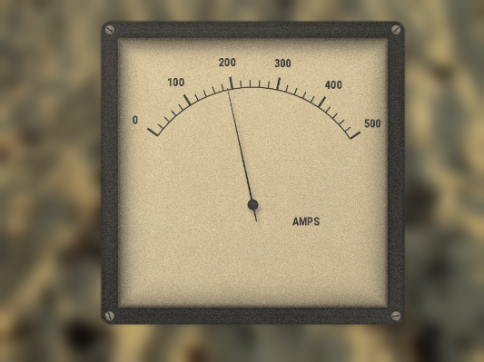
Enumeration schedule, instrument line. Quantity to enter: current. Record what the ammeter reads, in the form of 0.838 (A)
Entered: 190 (A)
